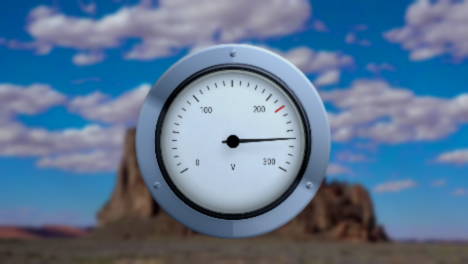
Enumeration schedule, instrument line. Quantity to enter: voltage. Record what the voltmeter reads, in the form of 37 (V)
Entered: 260 (V)
